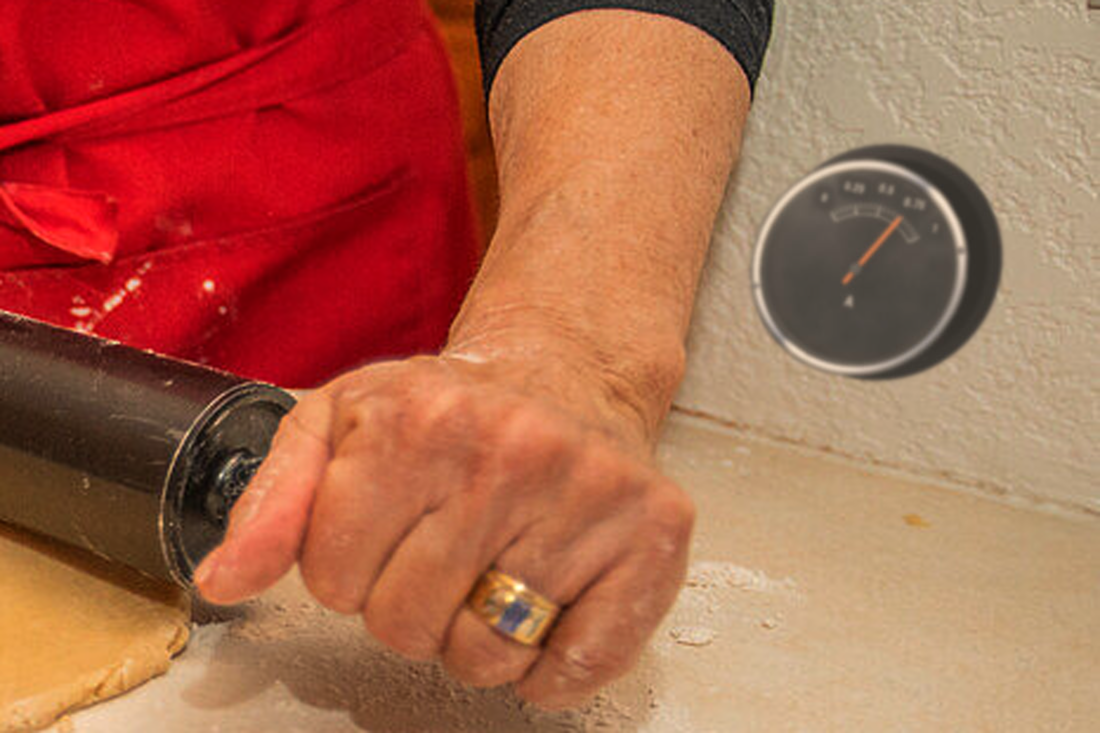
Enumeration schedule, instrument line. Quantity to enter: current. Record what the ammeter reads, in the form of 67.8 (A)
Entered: 0.75 (A)
